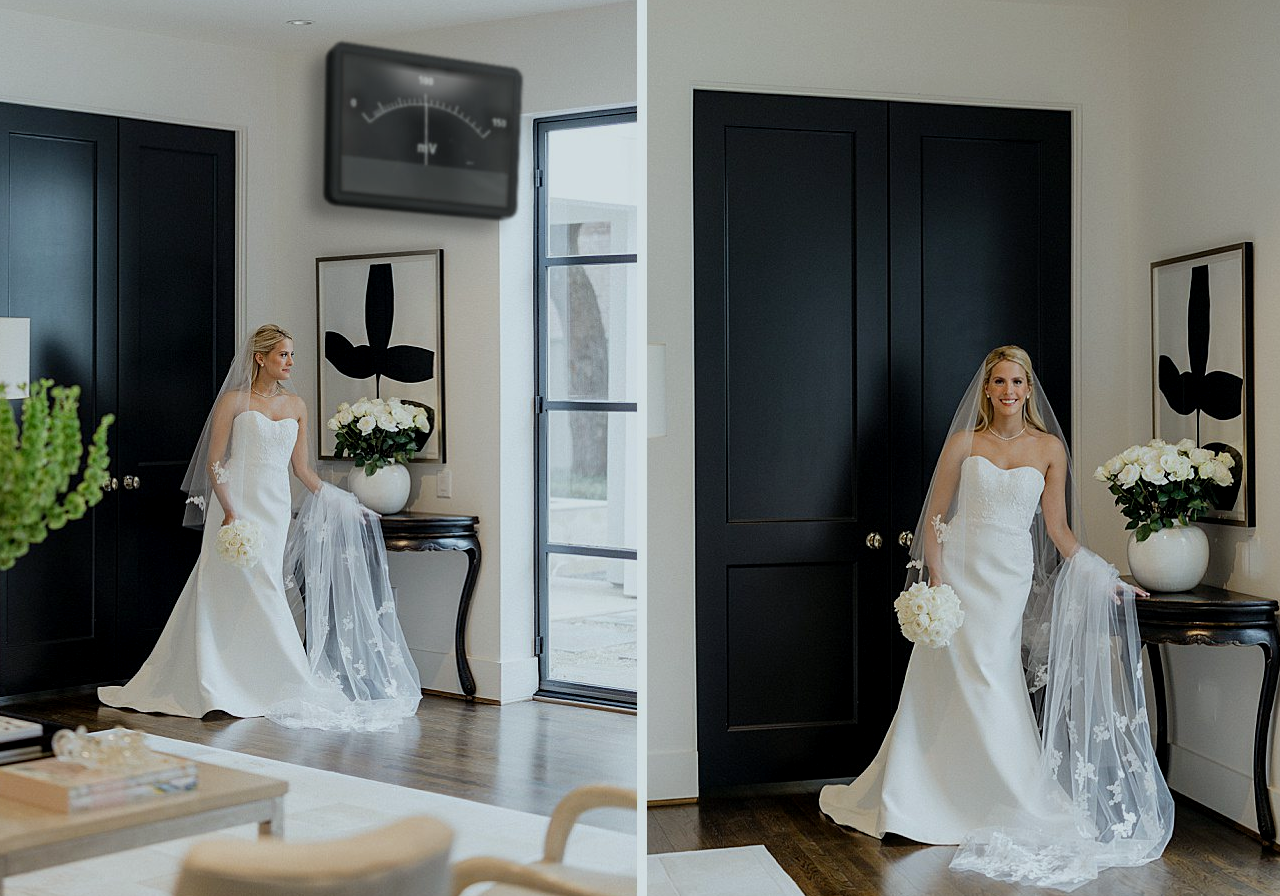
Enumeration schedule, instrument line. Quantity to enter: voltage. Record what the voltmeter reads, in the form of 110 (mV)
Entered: 100 (mV)
